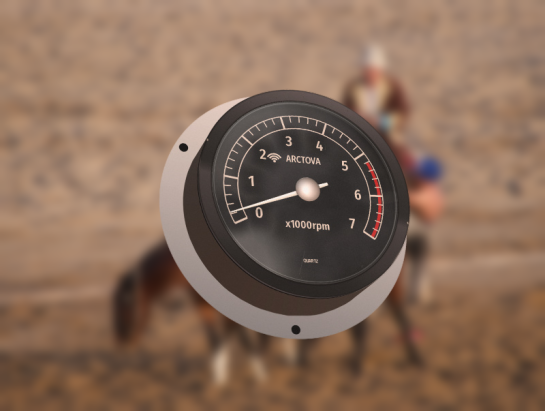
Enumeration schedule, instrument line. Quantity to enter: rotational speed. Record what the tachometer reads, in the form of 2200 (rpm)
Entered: 200 (rpm)
